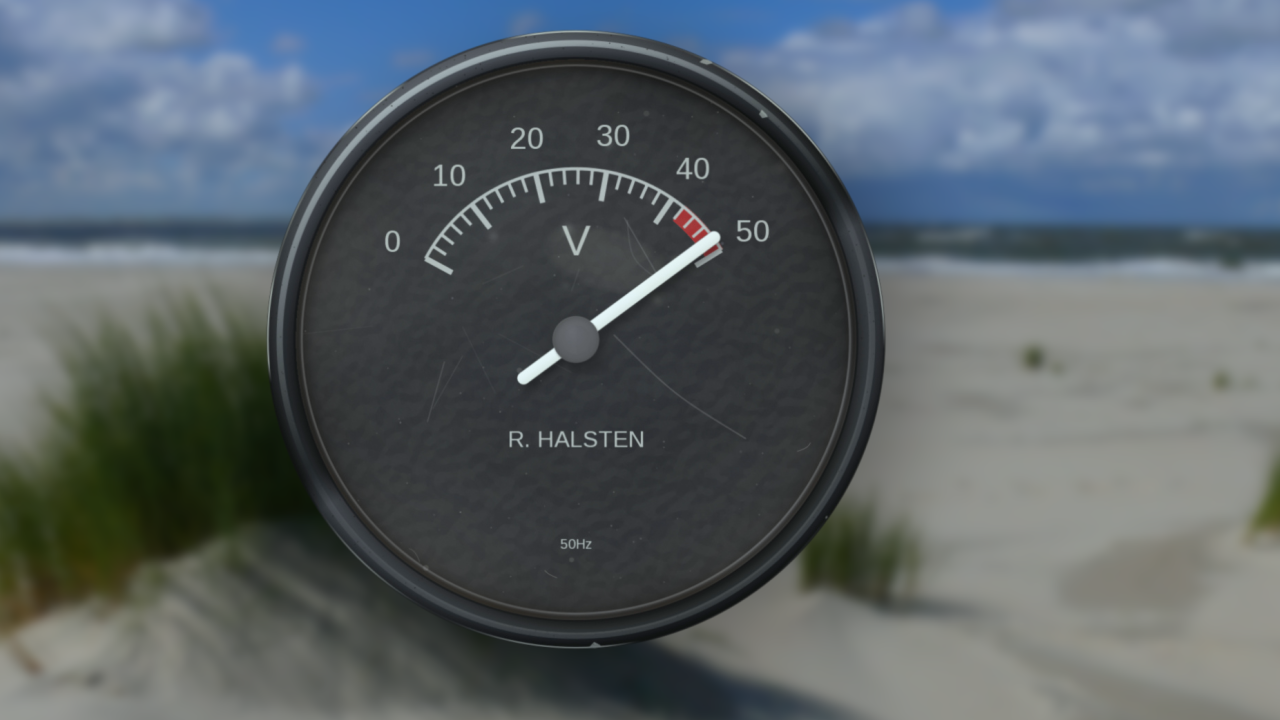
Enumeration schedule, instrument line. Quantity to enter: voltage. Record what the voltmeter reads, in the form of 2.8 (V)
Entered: 48 (V)
